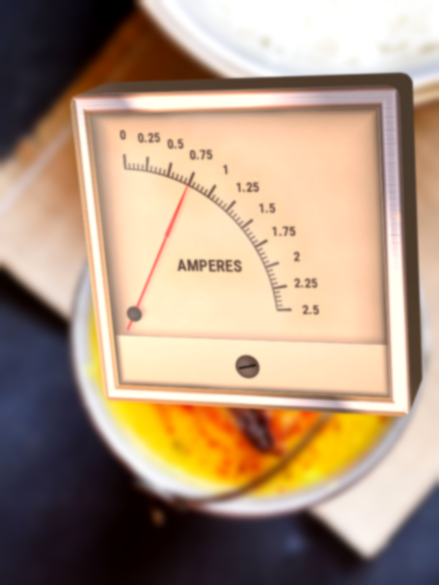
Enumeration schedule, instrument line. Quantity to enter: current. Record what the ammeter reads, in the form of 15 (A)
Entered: 0.75 (A)
